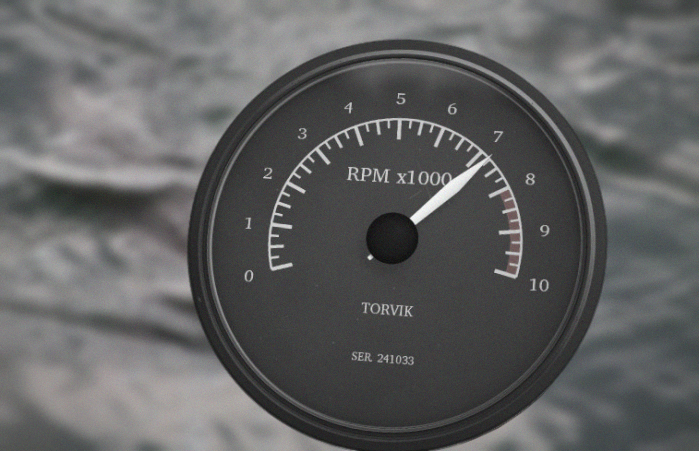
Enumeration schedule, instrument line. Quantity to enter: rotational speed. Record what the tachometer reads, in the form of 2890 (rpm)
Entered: 7250 (rpm)
